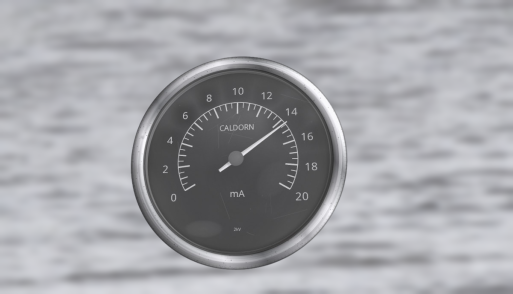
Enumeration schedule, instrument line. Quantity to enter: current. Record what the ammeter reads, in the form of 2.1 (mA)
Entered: 14.5 (mA)
